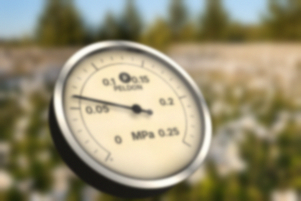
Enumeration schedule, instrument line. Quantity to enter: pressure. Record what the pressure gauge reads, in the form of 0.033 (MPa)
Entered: 0.06 (MPa)
